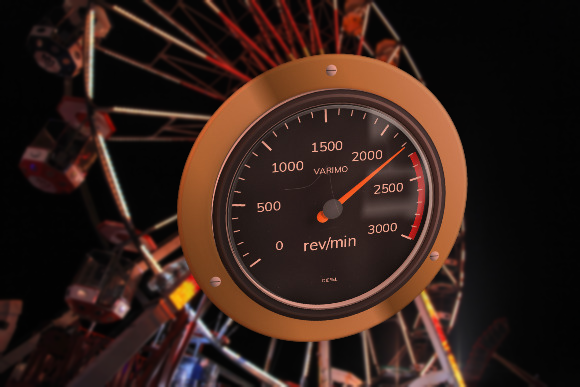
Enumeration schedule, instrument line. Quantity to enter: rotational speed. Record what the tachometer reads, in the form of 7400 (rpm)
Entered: 2200 (rpm)
